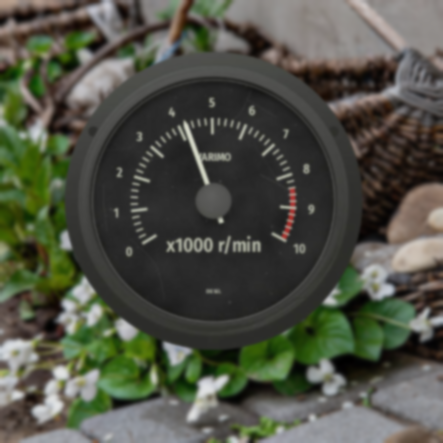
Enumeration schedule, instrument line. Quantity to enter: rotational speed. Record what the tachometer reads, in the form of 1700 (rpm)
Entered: 4200 (rpm)
